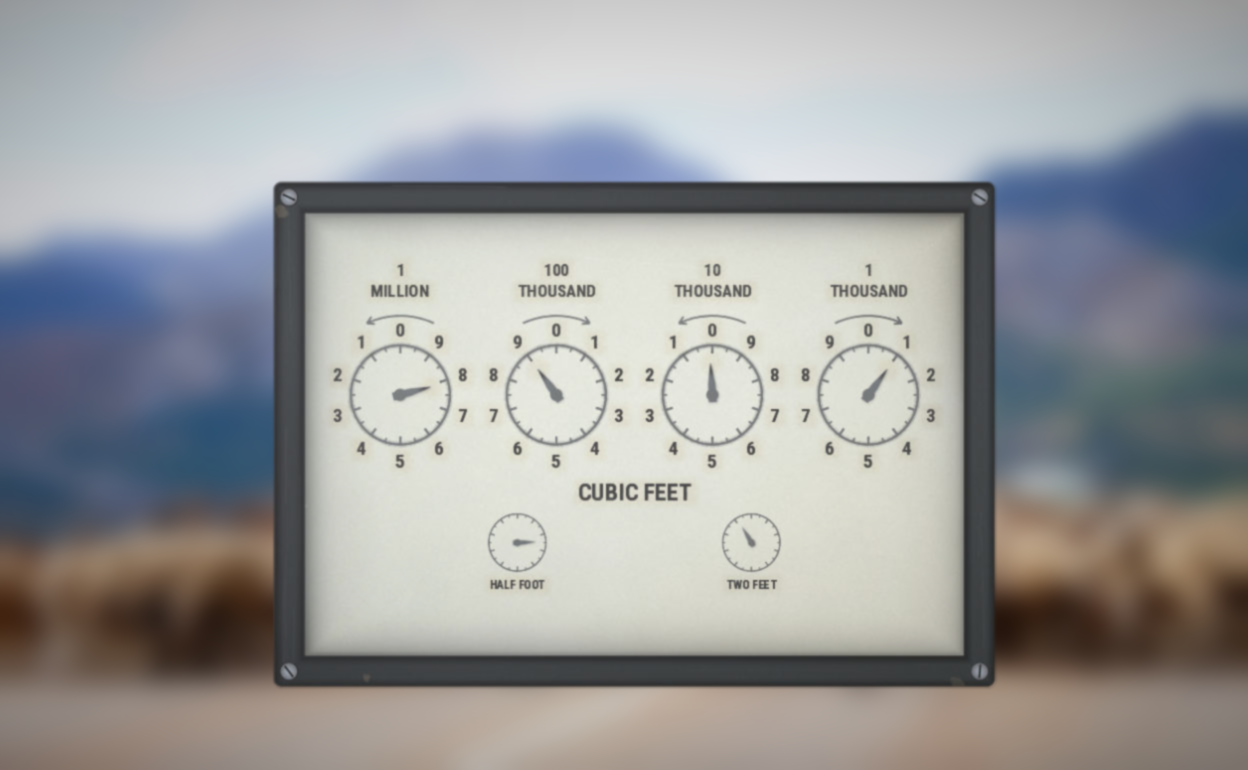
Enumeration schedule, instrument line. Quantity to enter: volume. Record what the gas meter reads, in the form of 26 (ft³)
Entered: 790100 (ft³)
